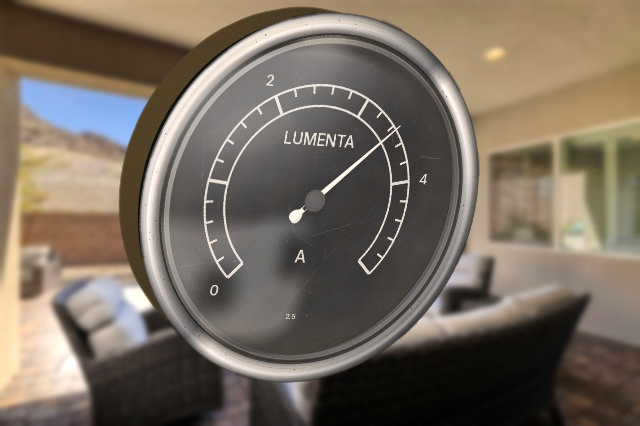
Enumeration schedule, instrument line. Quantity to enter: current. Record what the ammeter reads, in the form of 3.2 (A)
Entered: 3.4 (A)
